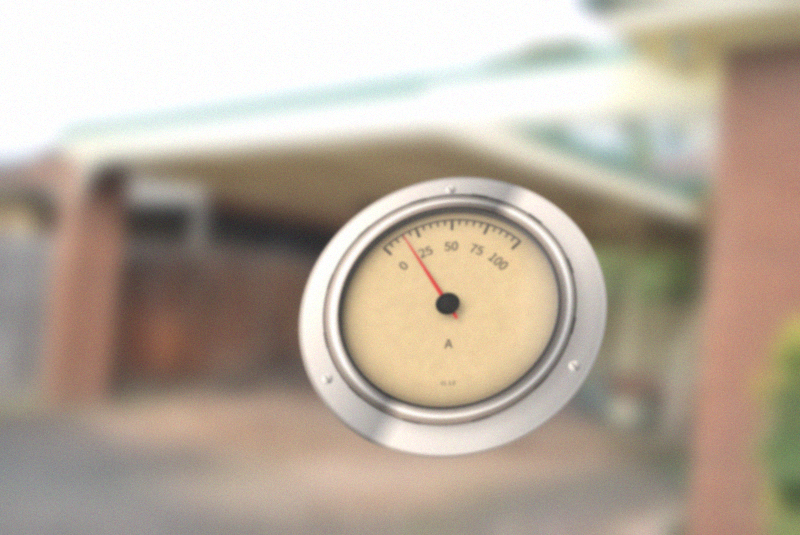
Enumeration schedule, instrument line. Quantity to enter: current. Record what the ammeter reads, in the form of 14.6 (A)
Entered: 15 (A)
